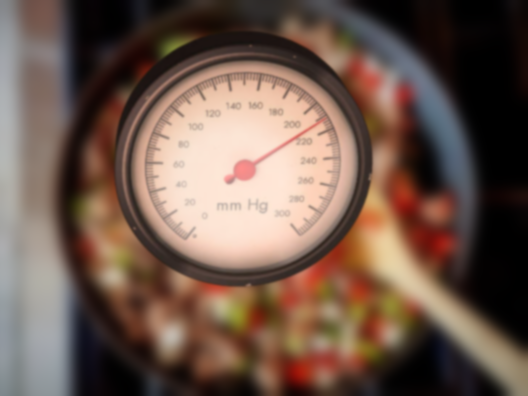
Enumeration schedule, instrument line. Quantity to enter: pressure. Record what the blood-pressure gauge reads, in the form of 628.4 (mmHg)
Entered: 210 (mmHg)
